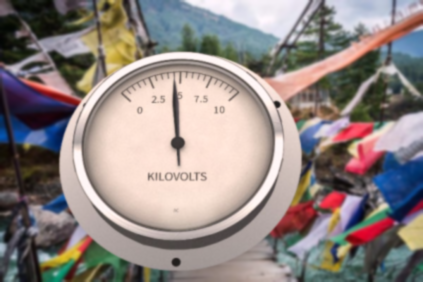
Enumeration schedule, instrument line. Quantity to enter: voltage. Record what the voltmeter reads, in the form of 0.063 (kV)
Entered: 4.5 (kV)
